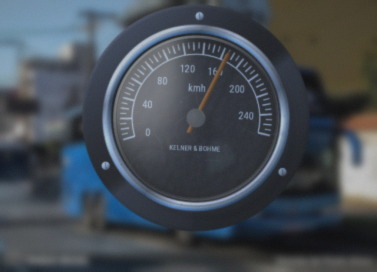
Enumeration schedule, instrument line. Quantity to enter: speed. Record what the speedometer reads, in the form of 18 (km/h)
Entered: 165 (km/h)
